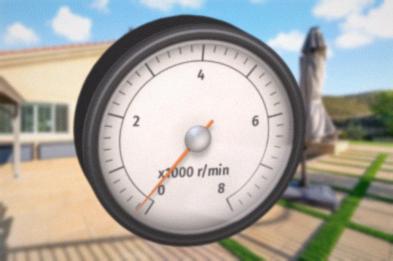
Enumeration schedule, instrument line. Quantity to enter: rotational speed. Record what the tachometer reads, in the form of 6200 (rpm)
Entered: 200 (rpm)
